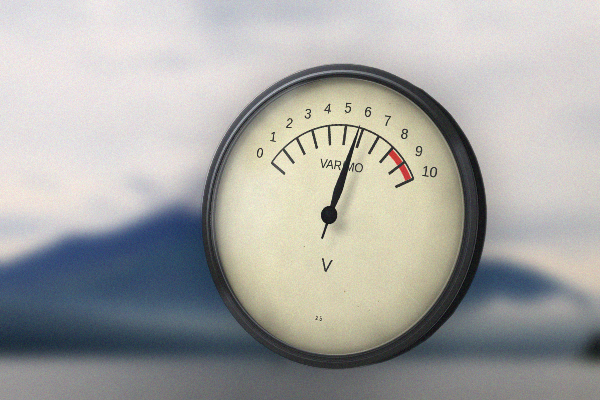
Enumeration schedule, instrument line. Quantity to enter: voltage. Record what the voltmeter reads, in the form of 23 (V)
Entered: 6 (V)
